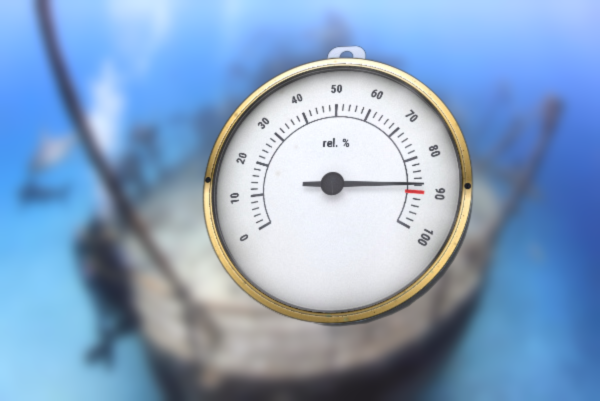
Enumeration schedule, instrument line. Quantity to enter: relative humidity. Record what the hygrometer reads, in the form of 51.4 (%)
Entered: 88 (%)
